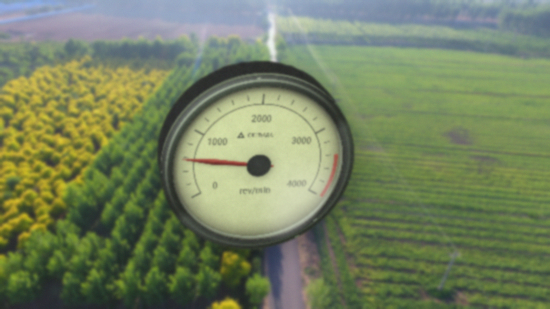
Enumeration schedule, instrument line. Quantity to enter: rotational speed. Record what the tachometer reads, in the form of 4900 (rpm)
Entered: 600 (rpm)
